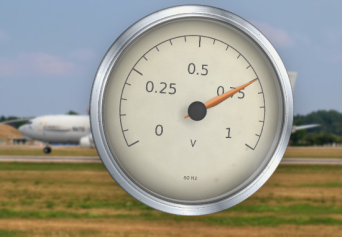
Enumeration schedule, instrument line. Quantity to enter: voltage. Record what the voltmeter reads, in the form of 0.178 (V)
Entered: 0.75 (V)
